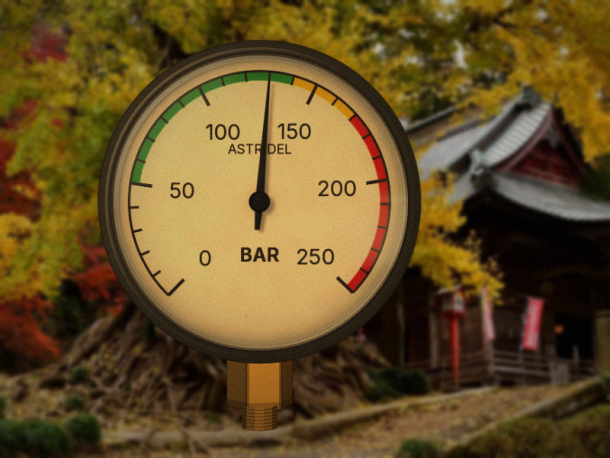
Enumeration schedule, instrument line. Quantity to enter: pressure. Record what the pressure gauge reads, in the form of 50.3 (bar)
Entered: 130 (bar)
